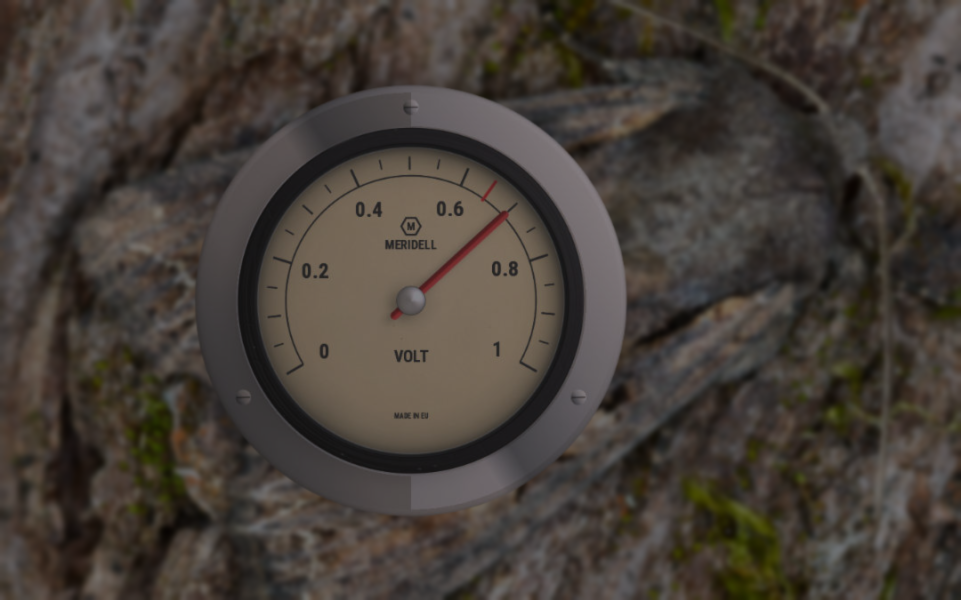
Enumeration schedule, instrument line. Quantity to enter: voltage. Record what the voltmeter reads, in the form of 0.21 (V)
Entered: 0.7 (V)
